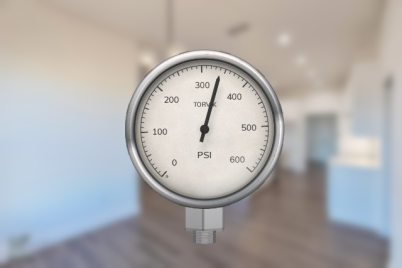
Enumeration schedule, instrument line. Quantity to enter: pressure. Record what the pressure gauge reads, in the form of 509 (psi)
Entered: 340 (psi)
